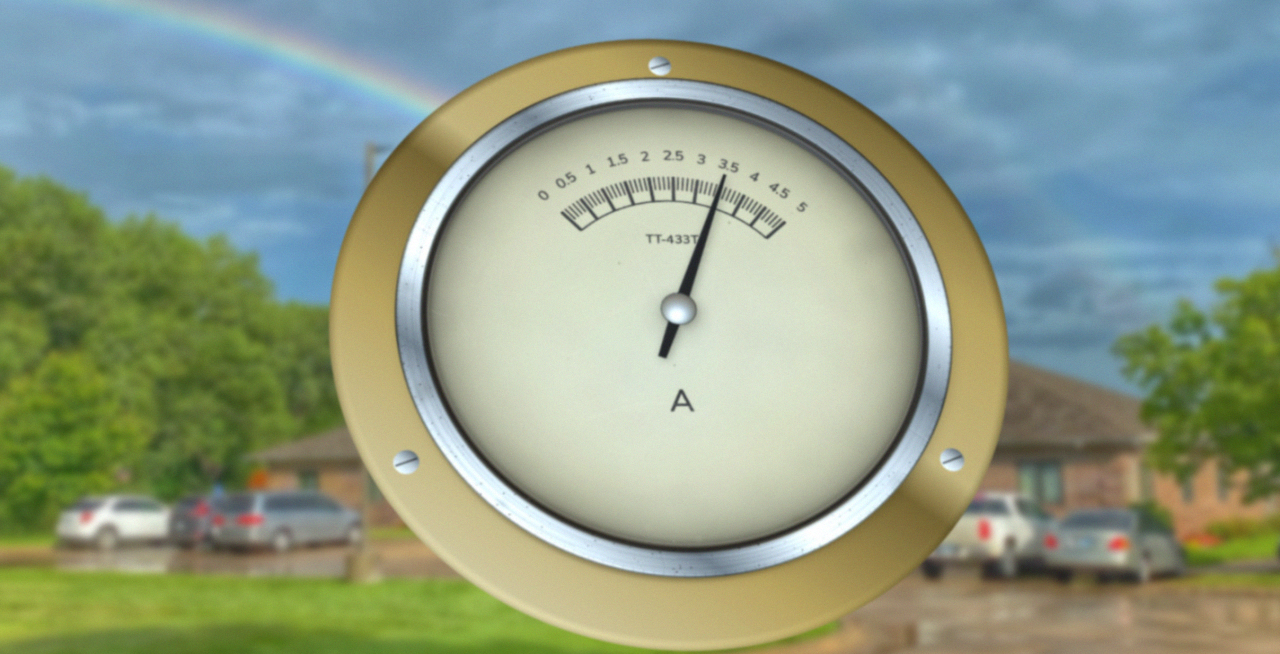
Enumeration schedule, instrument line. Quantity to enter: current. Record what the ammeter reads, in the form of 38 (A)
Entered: 3.5 (A)
